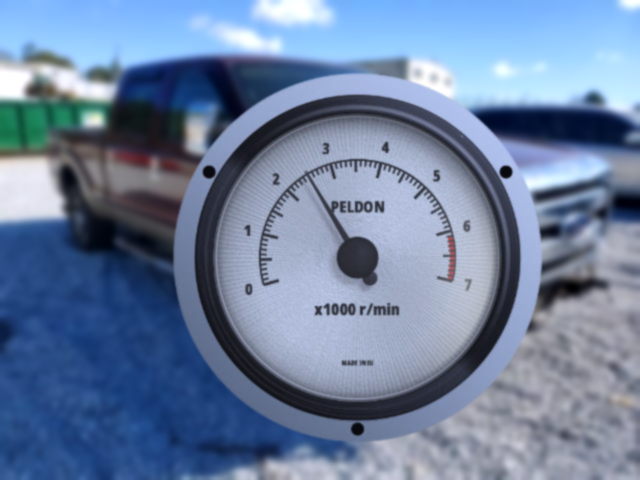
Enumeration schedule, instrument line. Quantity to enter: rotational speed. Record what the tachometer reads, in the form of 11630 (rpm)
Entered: 2500 (rpm)
